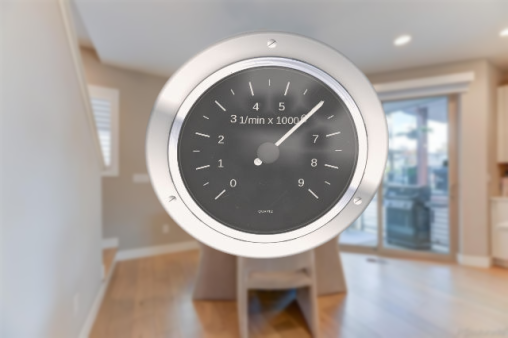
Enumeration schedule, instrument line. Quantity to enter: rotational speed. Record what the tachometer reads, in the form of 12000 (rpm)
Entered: 6000 (rpm)
